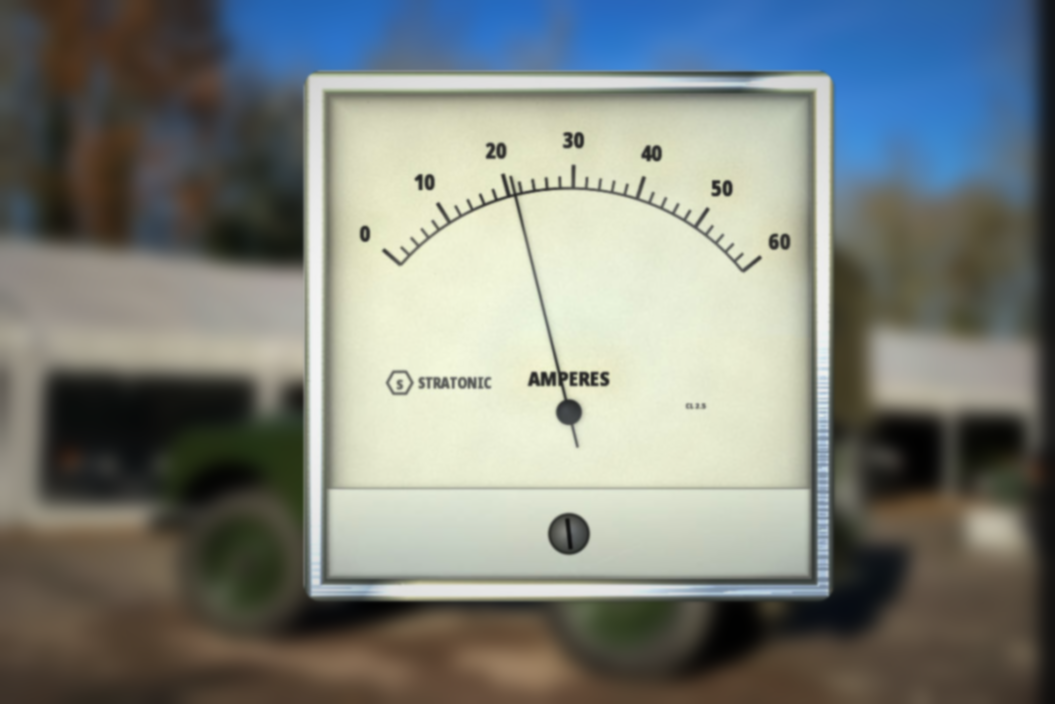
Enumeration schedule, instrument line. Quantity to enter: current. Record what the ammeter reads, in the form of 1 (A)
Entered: 21 (A)
